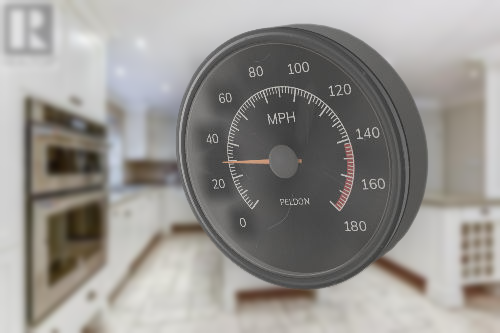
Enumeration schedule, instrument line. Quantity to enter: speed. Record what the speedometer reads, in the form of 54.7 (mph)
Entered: 30 (mph)
